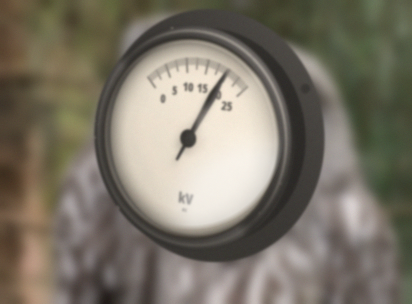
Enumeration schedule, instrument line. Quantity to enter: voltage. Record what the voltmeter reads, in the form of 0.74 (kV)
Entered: 20 (kV)
